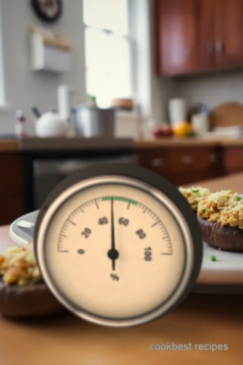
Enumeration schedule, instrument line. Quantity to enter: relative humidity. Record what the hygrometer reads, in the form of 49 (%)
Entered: 50 (%)
